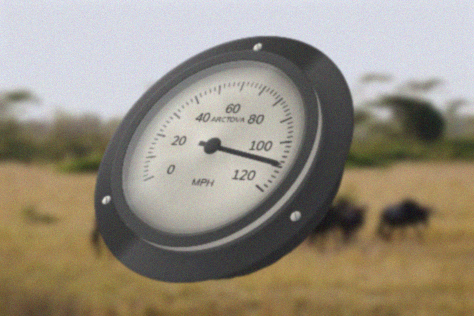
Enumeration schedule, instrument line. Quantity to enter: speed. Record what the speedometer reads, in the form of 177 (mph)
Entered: 110 (mph)
